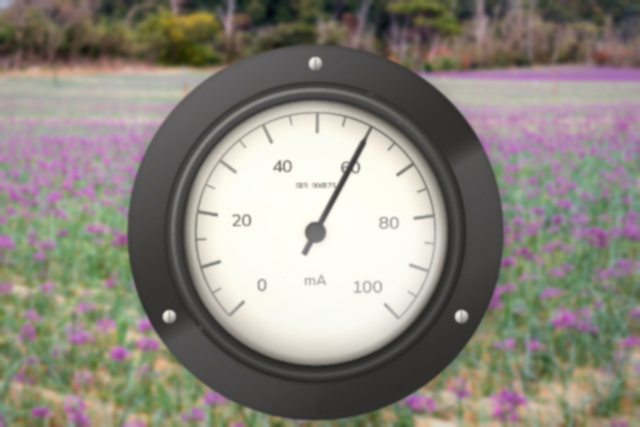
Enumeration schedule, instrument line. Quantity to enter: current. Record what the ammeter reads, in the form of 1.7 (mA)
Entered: 60 (mA)
